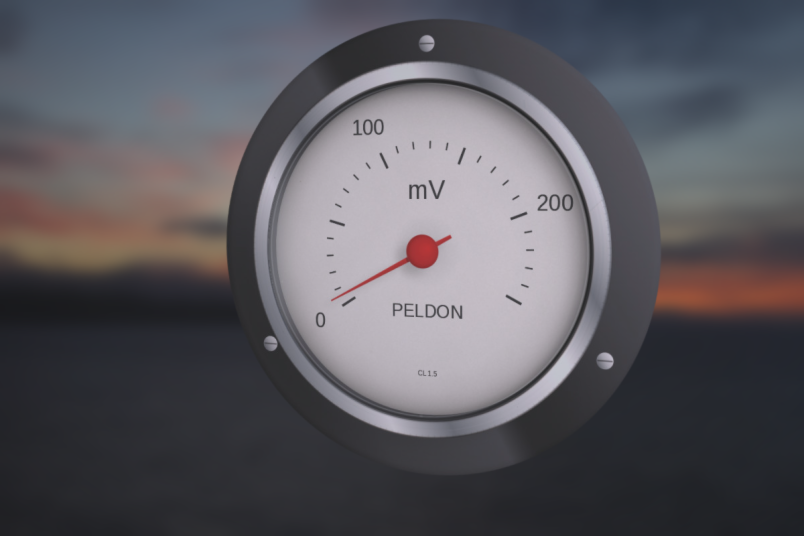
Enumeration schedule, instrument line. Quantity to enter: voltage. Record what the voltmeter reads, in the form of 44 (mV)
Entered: 5 (mV)
